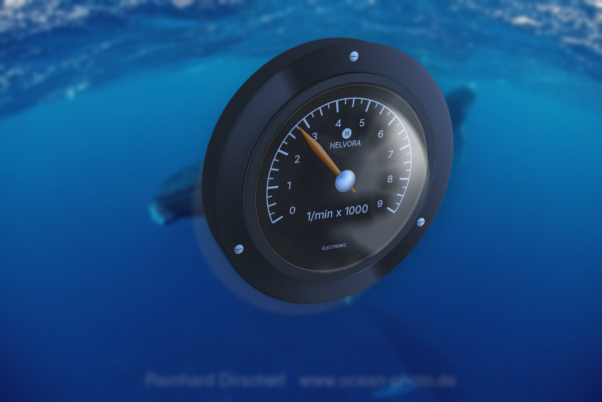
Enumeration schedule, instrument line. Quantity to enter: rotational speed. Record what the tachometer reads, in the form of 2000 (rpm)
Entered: 2750 (rpm)
